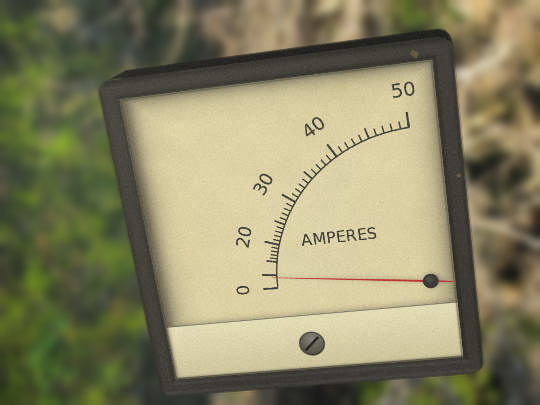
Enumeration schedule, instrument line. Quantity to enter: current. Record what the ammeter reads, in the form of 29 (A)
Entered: 10 (A)
